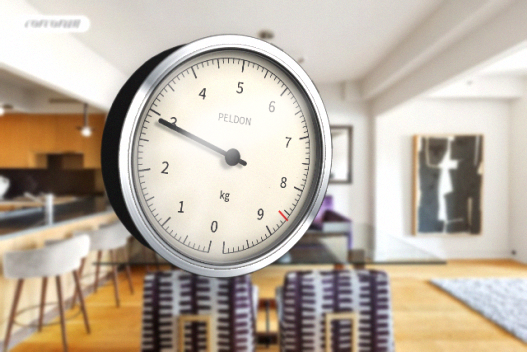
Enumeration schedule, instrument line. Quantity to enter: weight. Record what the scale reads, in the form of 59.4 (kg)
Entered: 2.9 (kg)
